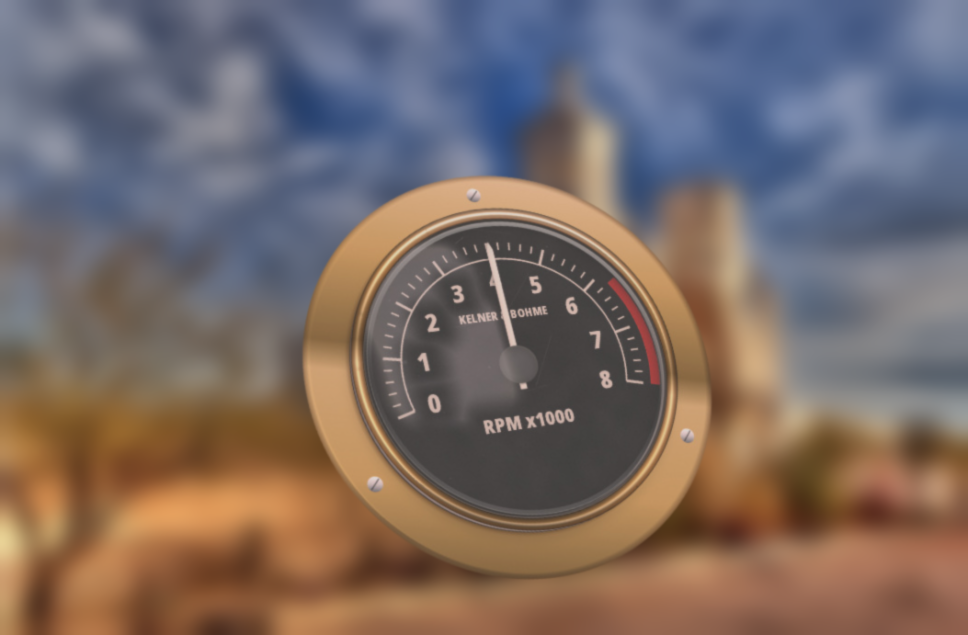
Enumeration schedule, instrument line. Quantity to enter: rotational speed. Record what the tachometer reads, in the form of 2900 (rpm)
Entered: 4000 (rpm)
